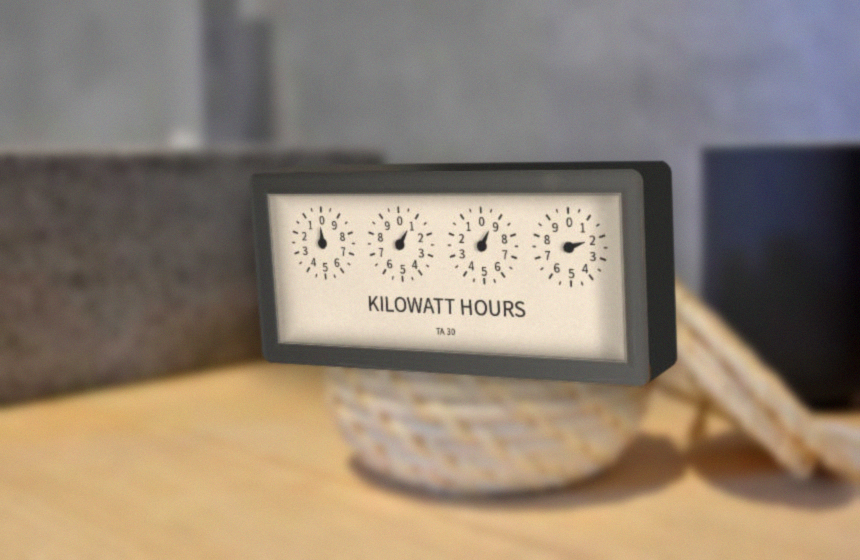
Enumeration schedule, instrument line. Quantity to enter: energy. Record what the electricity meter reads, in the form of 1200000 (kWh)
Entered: 92 (kWh)
